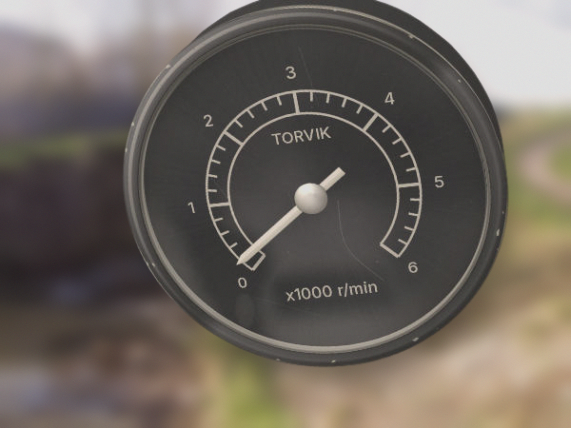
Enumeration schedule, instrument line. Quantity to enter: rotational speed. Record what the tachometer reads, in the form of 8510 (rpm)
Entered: 200 (rpm)
